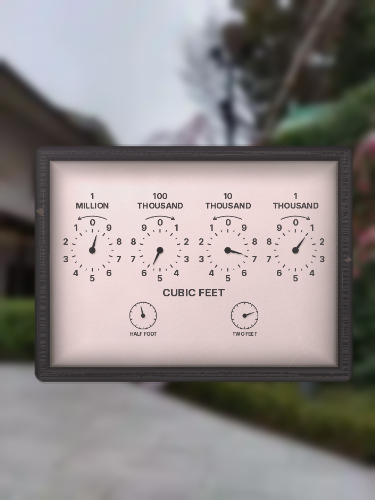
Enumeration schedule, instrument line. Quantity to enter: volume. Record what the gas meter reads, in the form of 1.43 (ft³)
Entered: 957100 (ft³)
